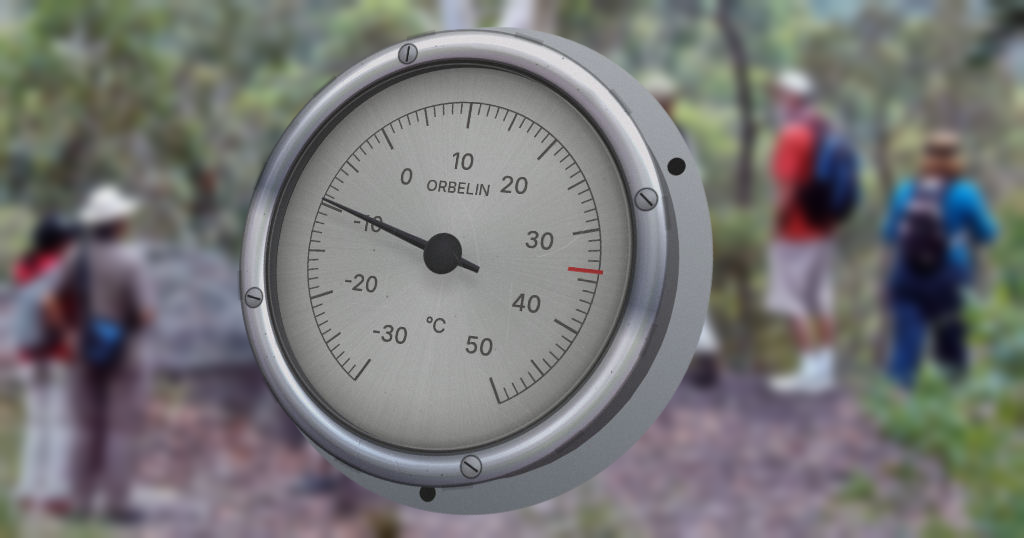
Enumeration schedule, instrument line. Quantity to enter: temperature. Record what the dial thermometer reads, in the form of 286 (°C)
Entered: -9.5 (°C)
